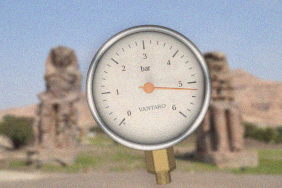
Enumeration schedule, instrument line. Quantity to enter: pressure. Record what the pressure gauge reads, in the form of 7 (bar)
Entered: 5.2 (bar)
